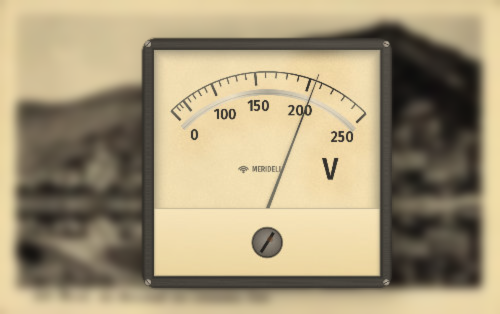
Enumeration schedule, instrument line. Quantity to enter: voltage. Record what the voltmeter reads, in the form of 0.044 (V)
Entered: 205 (V)
